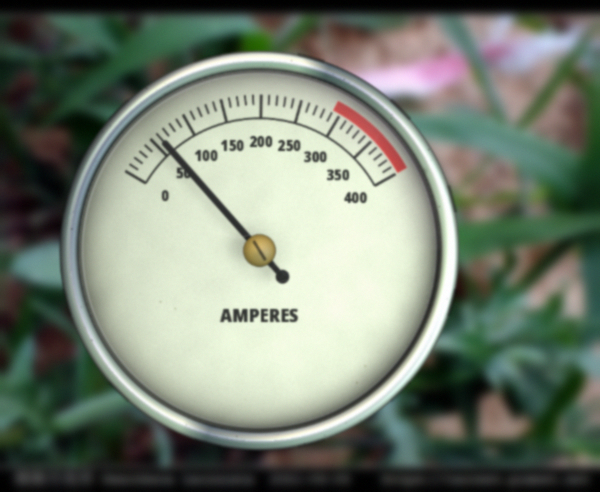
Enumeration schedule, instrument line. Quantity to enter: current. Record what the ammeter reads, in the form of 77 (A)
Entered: 60 (A)
